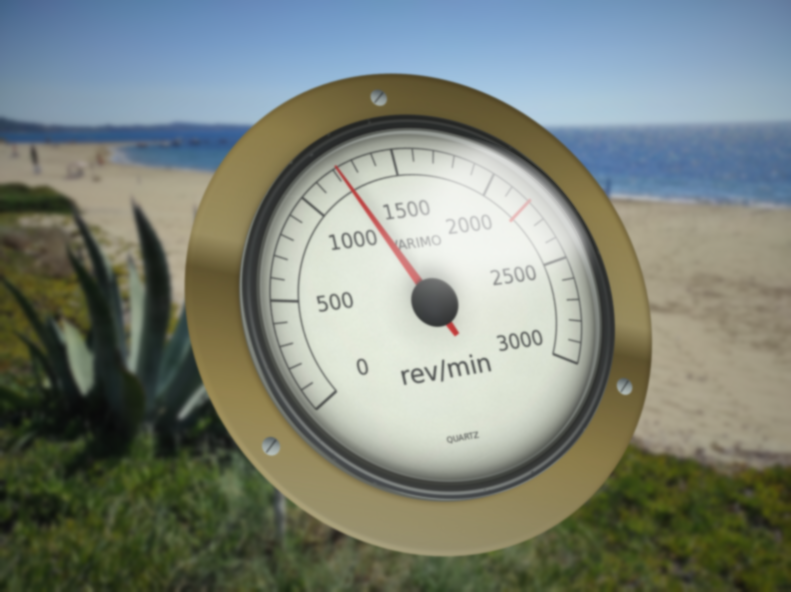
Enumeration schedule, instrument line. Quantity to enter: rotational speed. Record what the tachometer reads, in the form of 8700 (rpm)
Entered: 1200 (rpm)
